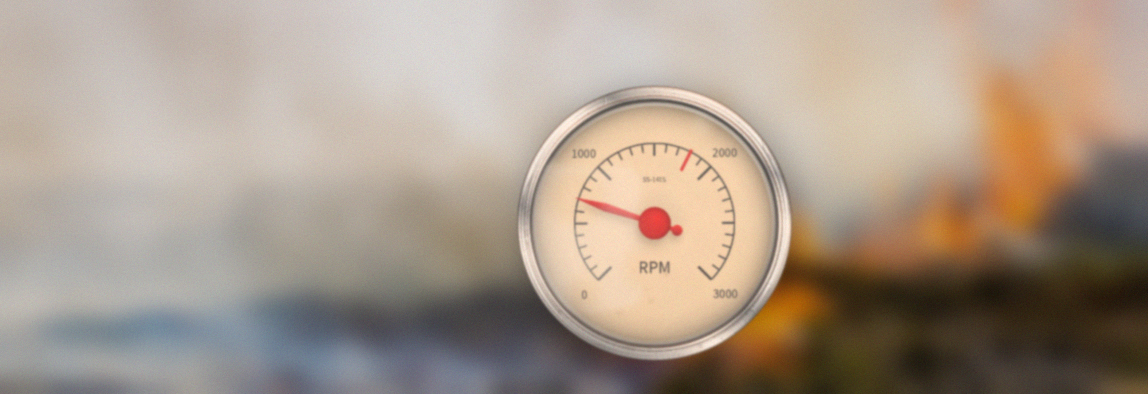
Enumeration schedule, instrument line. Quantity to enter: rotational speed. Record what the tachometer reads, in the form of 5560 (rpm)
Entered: 700 (rpm)
